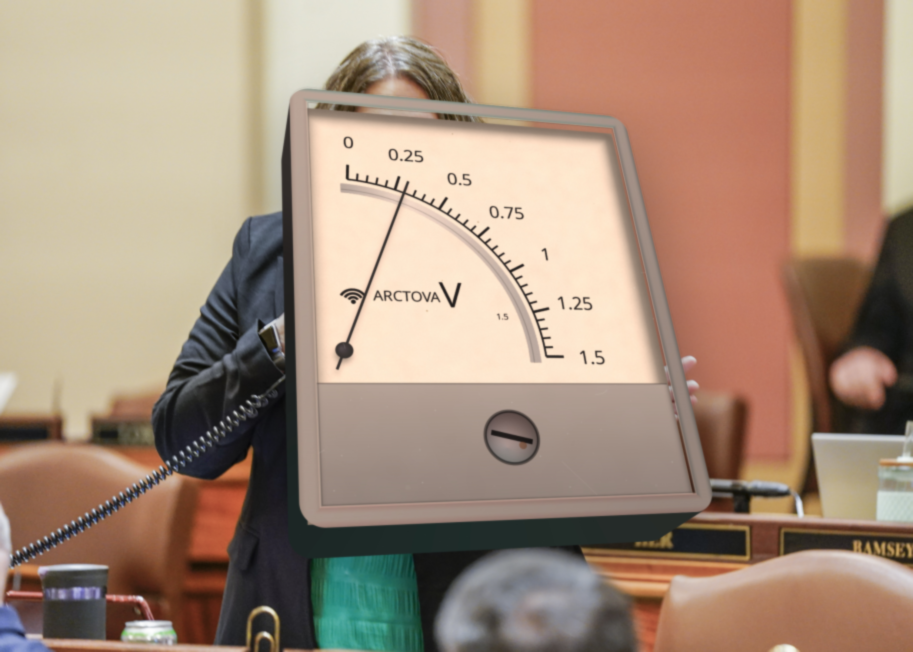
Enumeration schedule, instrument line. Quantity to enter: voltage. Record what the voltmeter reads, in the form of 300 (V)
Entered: 0.3 (V)
